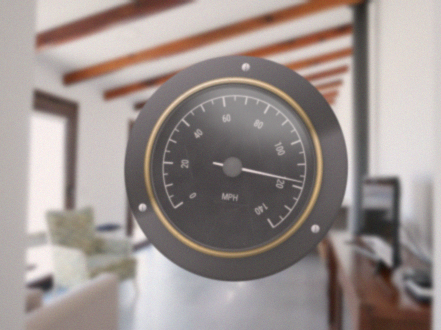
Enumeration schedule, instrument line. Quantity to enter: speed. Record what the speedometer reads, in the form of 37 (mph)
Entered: 117.5 (mph)
